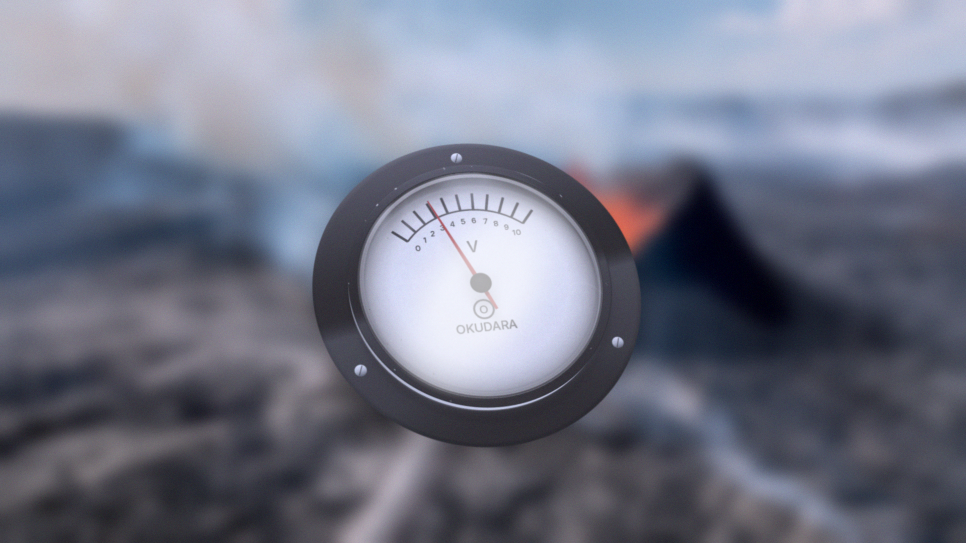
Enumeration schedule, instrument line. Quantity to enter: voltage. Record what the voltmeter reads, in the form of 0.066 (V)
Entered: 3 (V)
